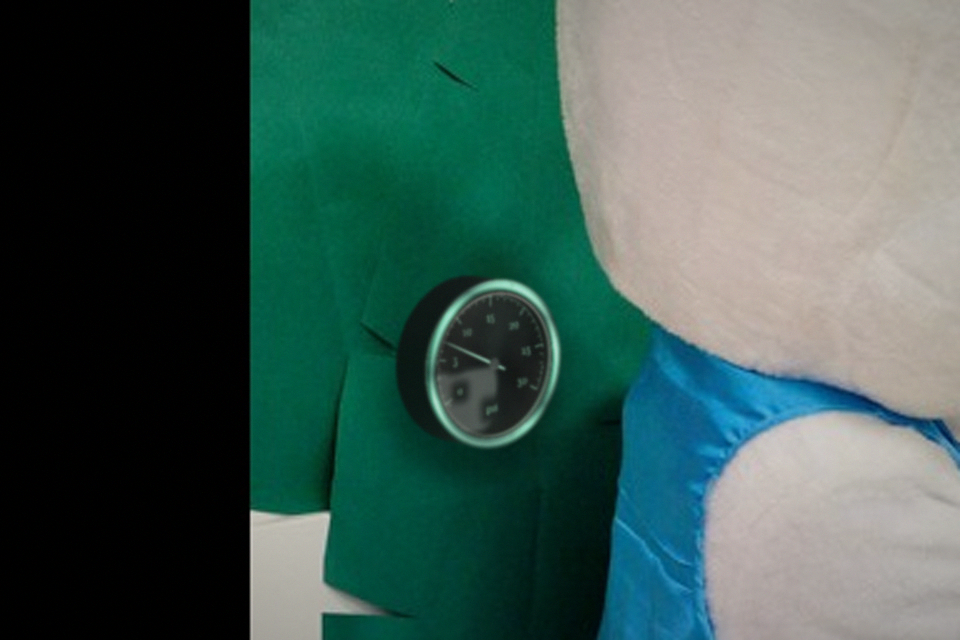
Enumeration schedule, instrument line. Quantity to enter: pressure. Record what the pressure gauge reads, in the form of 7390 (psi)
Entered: 7 (psi)
